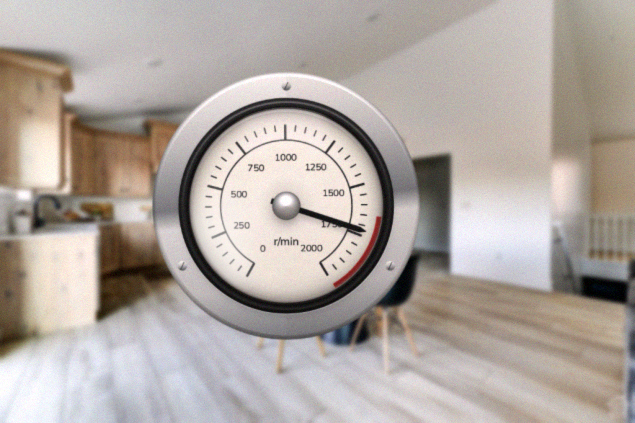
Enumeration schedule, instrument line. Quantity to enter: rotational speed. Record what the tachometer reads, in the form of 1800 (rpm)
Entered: 1725 (rpm)
